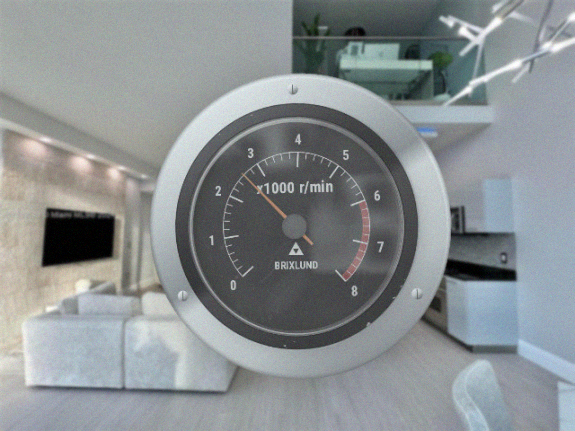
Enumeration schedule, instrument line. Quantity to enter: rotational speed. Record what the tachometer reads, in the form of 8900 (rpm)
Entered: 2600 (rpm)
